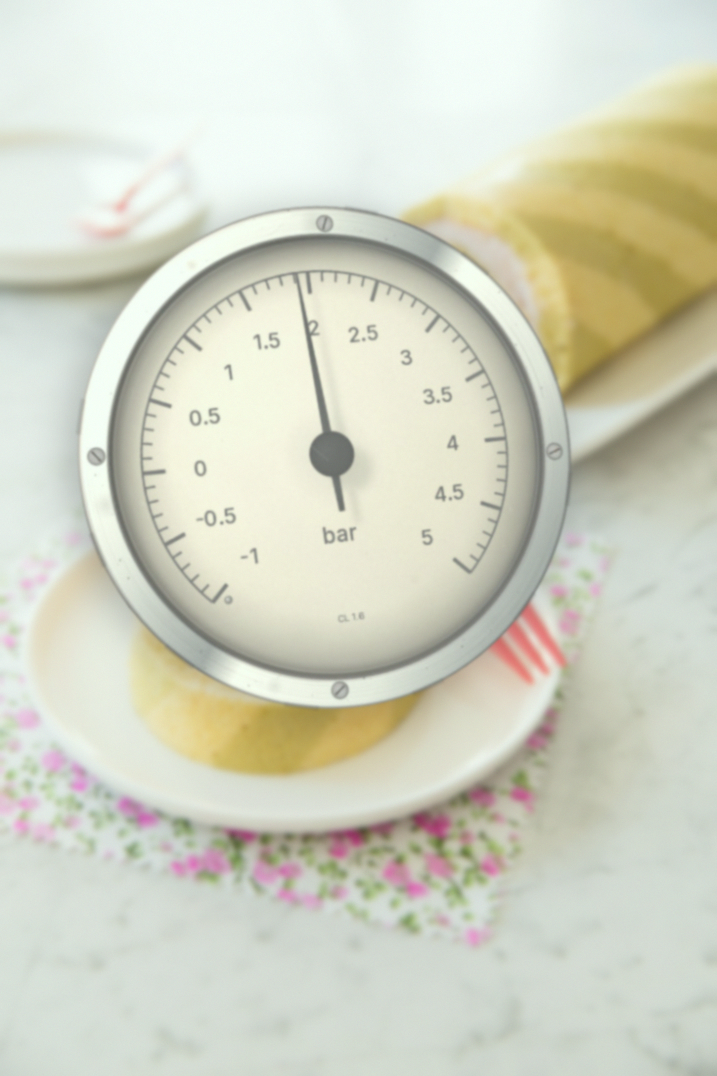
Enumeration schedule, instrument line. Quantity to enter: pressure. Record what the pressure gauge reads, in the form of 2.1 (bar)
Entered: 1.9 (bar)
